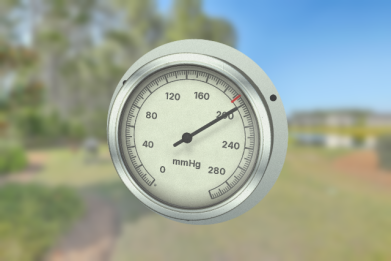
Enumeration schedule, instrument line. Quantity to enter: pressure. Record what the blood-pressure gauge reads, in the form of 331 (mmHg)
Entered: 200 (mmHg)
